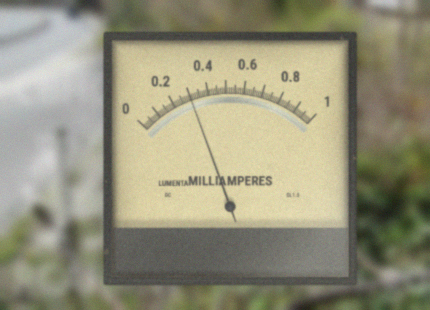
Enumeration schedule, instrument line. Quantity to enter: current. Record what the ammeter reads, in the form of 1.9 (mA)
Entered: 0.3 (mA)
